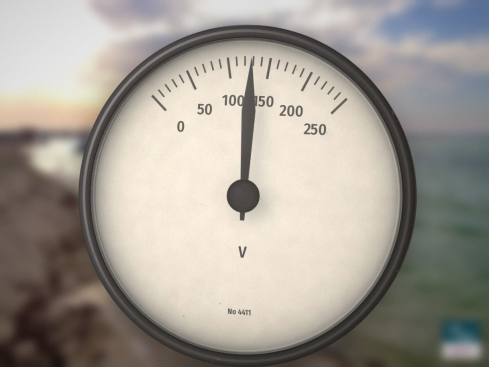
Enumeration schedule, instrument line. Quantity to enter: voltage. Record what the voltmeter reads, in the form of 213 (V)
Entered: 130 (V)
